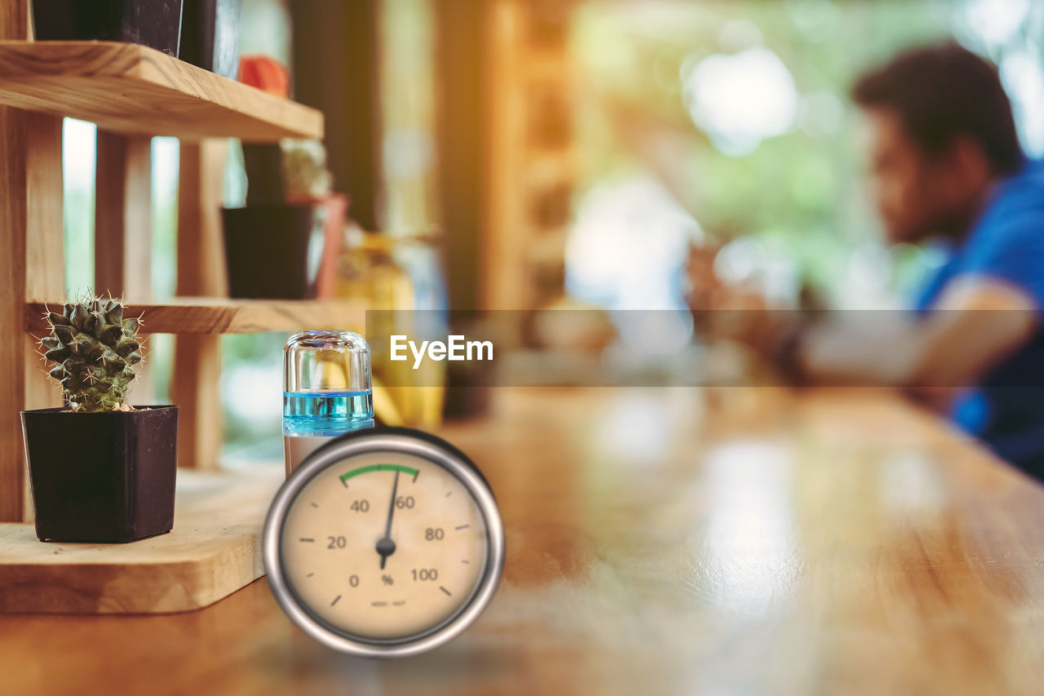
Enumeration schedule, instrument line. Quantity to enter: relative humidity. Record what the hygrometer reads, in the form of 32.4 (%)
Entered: 55 (%)
